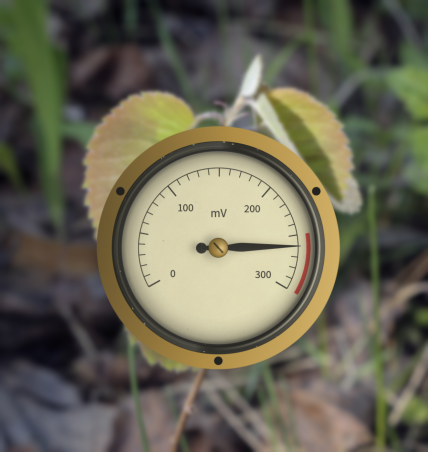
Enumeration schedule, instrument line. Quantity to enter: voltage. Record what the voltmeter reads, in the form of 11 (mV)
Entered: 260 (mV)
